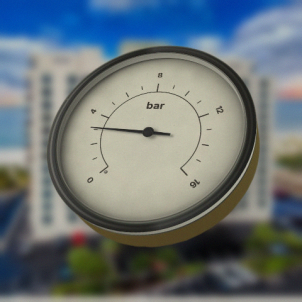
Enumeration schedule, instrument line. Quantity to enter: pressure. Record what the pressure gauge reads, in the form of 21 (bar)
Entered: 3 (bar)
